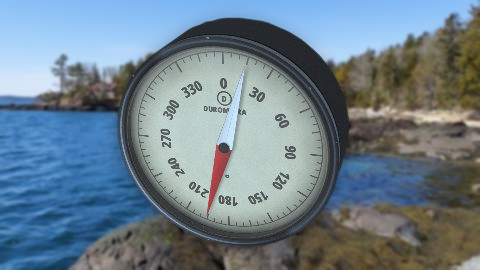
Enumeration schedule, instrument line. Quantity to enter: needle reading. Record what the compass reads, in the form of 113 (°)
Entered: 195 (°)
